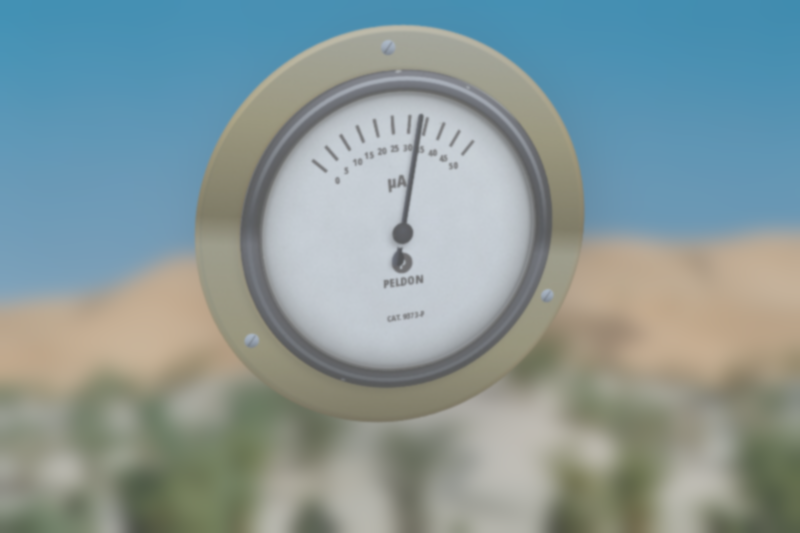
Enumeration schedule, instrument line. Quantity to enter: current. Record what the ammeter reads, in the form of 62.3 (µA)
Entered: 32.5 (µA)
